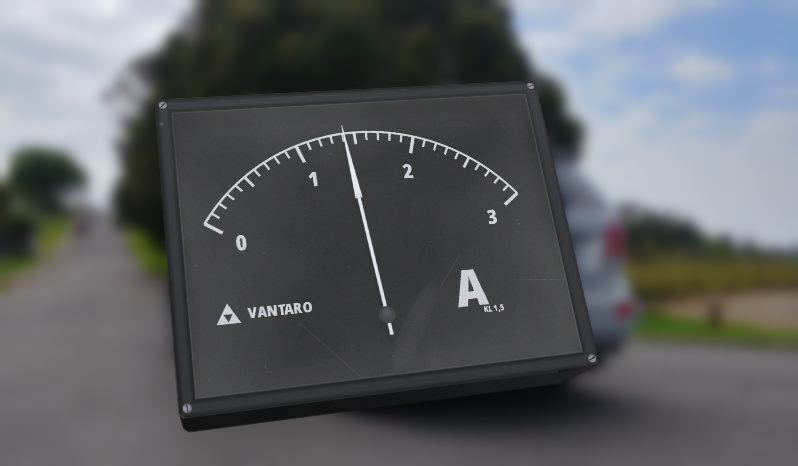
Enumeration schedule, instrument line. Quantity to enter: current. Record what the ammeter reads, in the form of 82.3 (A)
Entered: 1.4 (A)
